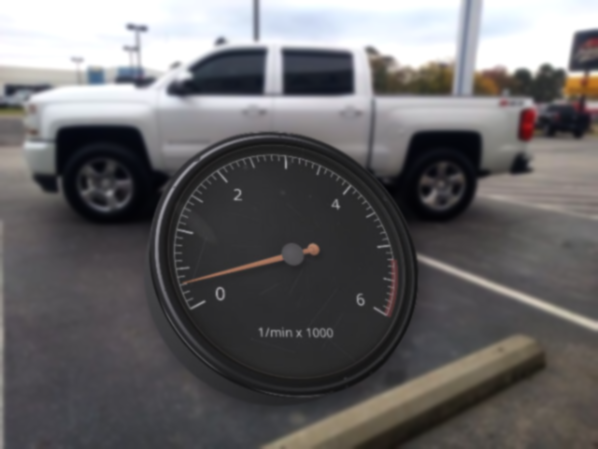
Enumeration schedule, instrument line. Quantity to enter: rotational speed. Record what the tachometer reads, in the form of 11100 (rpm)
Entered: 300 (rpm)
